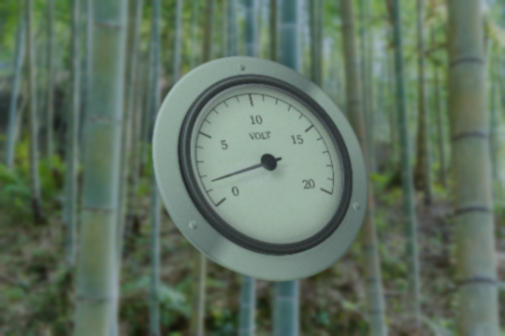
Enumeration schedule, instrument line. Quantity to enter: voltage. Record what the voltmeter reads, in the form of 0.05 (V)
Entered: 1.5 (V)
